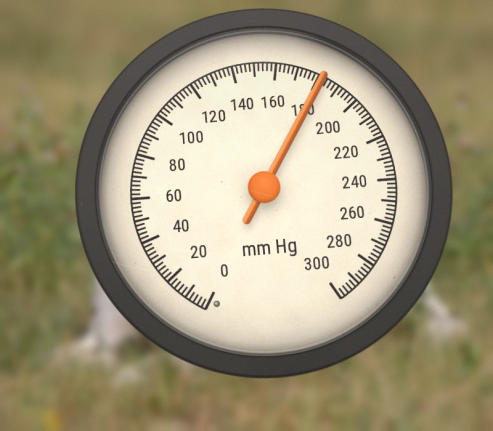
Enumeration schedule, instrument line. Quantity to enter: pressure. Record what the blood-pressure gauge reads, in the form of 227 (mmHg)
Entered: 182 (mmHg)
